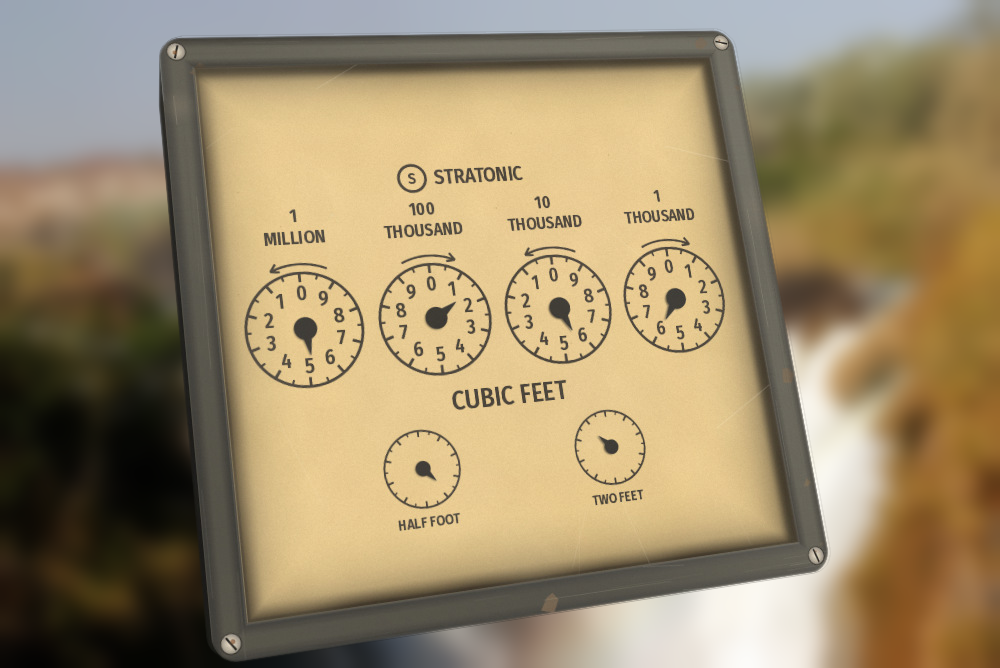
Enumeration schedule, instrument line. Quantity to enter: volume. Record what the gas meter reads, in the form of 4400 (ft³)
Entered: 515600 (ft³)
